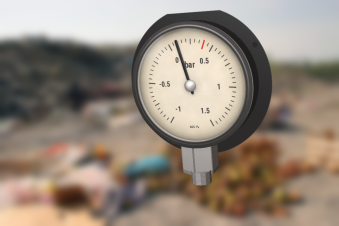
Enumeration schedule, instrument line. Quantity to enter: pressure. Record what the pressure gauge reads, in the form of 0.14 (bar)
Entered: 0.1 (bar)
